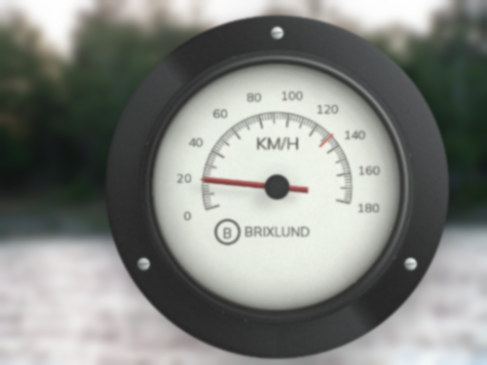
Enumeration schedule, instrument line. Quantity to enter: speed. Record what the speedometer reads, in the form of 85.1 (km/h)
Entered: 20 (km/h)
